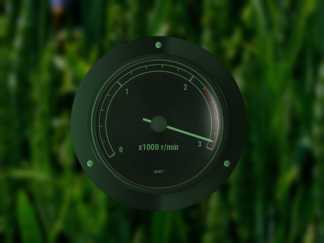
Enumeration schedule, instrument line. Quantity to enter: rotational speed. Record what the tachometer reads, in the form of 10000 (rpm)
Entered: 2900 (rpm)
